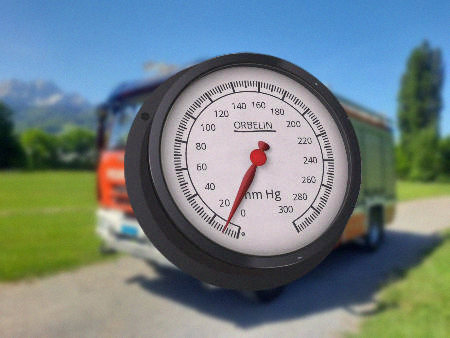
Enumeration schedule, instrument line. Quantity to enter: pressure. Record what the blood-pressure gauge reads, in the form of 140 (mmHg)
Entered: 10 (mmHg)
